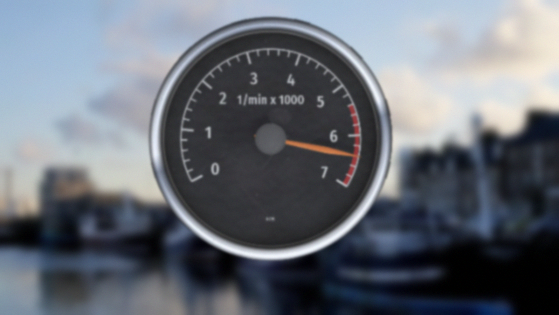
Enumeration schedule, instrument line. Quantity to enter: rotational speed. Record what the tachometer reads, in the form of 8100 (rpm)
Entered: 6400 (rpm)
